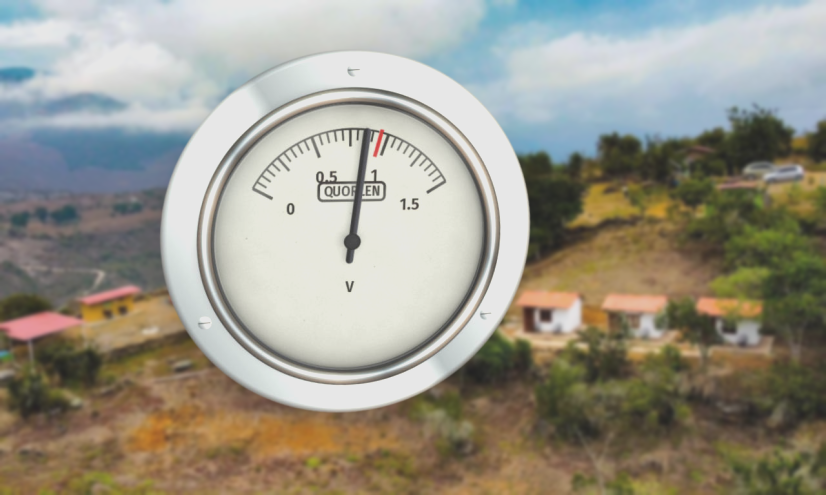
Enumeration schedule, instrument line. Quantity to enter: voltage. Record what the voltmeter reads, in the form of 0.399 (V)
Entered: 0.85 (V)
